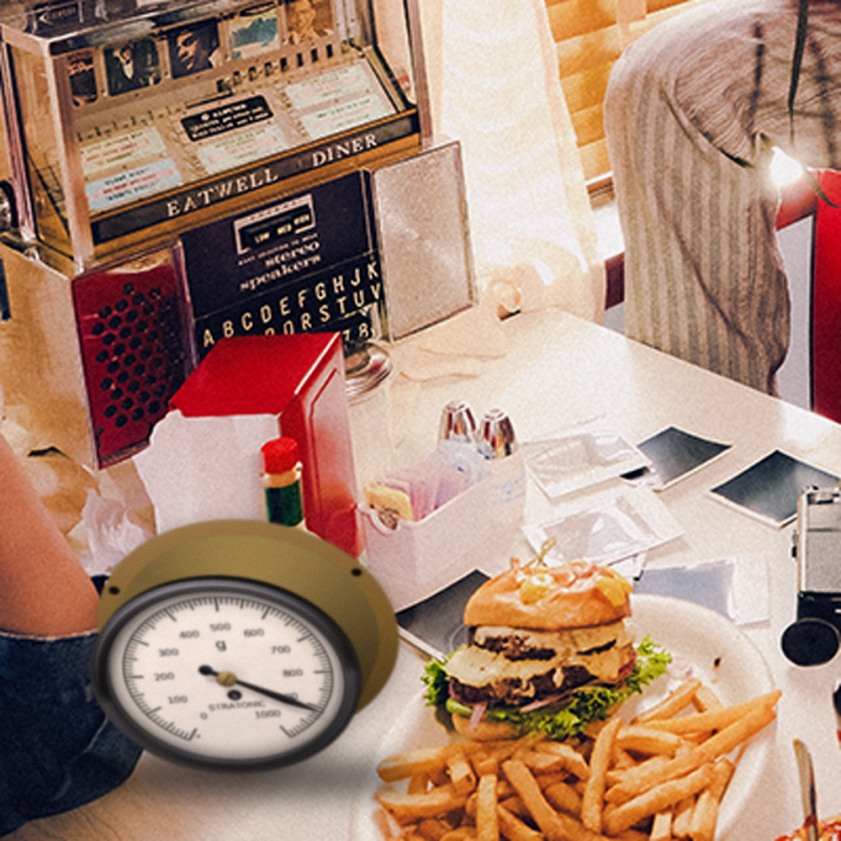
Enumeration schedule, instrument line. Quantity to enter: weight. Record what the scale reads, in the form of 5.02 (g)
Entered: 900 (g)
